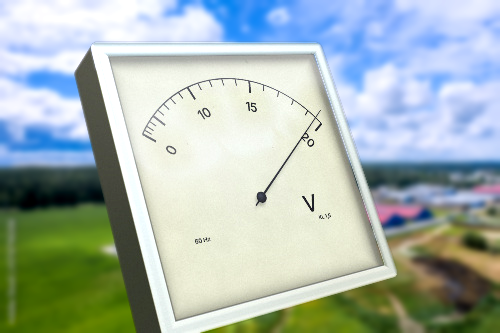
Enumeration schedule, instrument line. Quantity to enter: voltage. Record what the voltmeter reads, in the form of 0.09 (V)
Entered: 19.5 (V)
